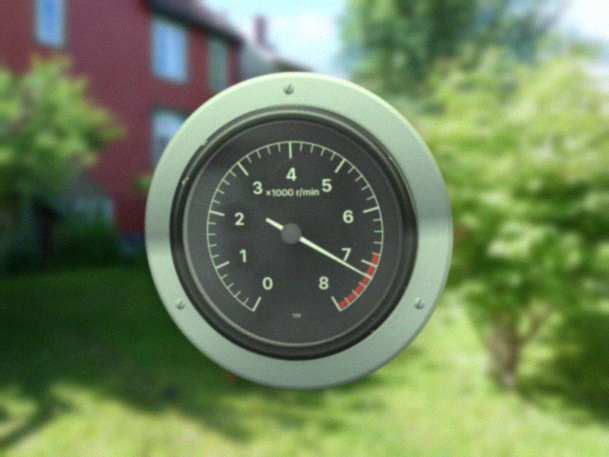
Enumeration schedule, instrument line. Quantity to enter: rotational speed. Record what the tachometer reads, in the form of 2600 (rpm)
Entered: 7200 (rpm)
